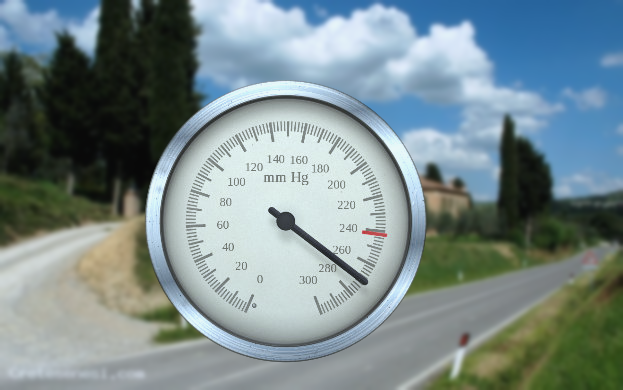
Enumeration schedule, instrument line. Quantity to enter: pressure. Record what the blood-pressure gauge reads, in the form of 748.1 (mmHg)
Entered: 270 (mmHg)
